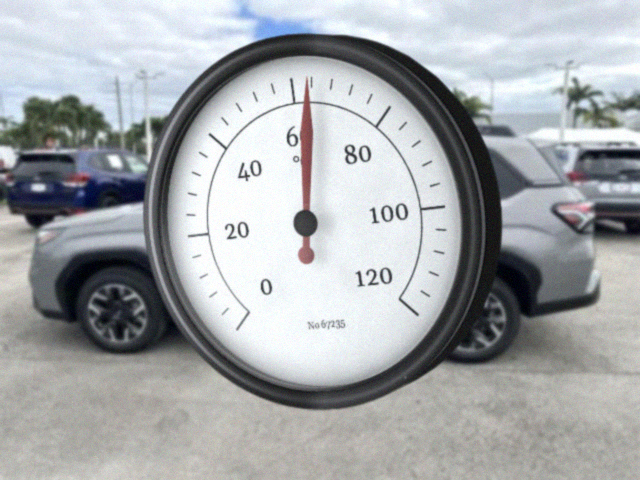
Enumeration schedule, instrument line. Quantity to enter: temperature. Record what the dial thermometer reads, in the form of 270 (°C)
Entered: 64 (°C)
